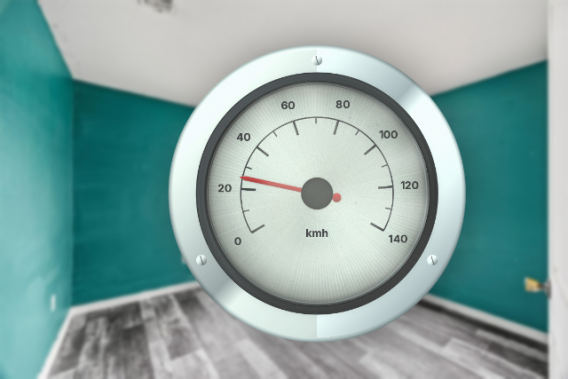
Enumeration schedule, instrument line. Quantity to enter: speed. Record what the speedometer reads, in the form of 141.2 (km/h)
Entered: 25 (km/h)
